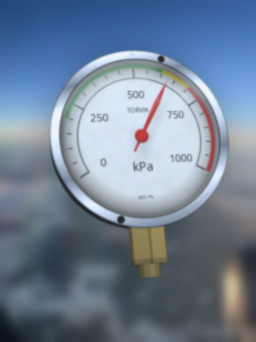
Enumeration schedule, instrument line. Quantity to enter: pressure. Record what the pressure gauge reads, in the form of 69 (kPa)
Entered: 625 (kPa)
